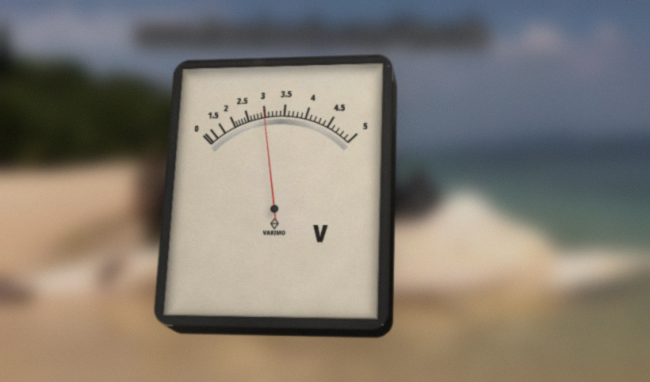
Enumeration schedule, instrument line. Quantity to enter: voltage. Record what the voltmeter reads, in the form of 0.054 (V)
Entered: 3 (V)
